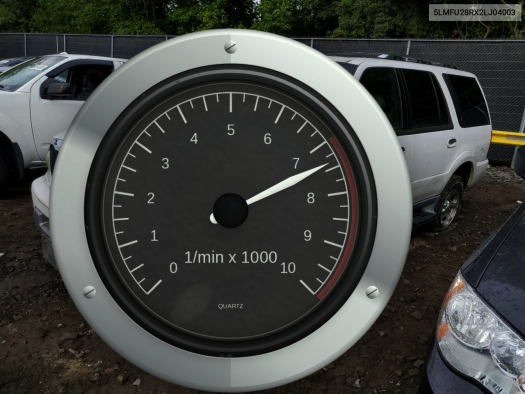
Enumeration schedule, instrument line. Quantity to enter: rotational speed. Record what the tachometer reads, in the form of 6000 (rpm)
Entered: 7375 (rpm)
